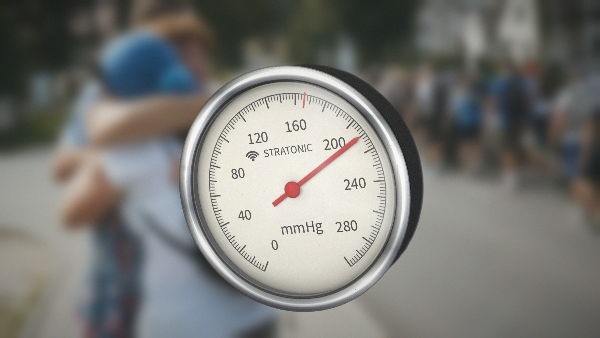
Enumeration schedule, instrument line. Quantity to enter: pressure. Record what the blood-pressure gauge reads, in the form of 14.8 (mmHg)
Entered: 210 (mmHg)
